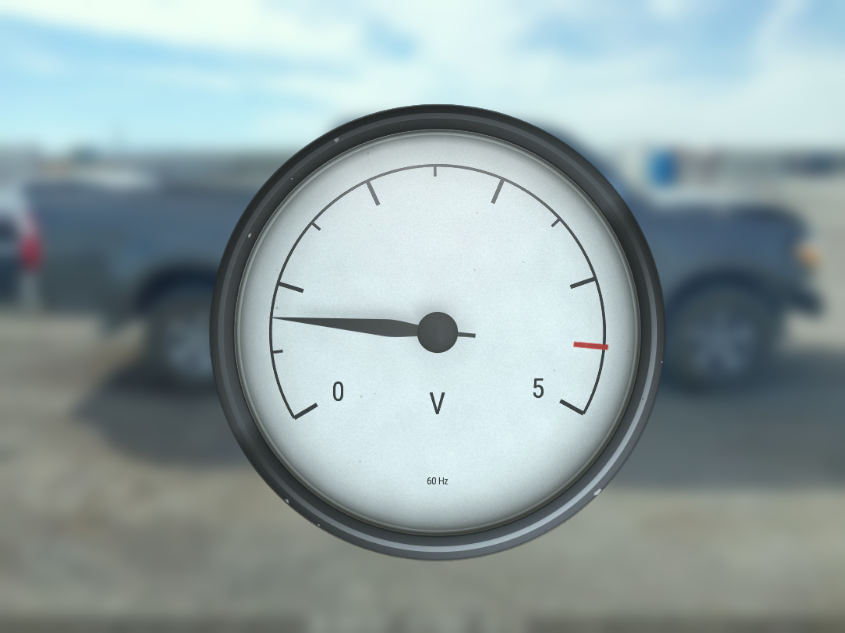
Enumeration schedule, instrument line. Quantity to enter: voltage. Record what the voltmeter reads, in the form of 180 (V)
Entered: 0.75 (V)
